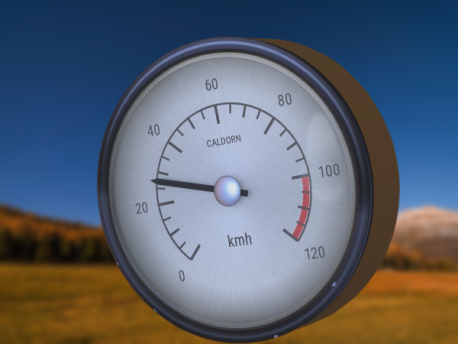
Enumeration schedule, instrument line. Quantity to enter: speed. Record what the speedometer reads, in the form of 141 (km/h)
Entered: 27.5 (km/h)
